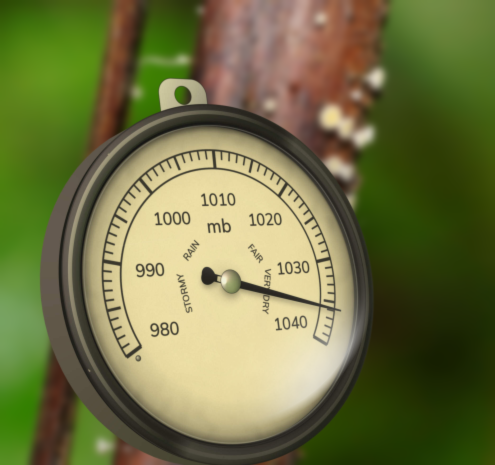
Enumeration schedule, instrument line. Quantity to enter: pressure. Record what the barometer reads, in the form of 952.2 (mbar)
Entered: 1036 (mbar)
